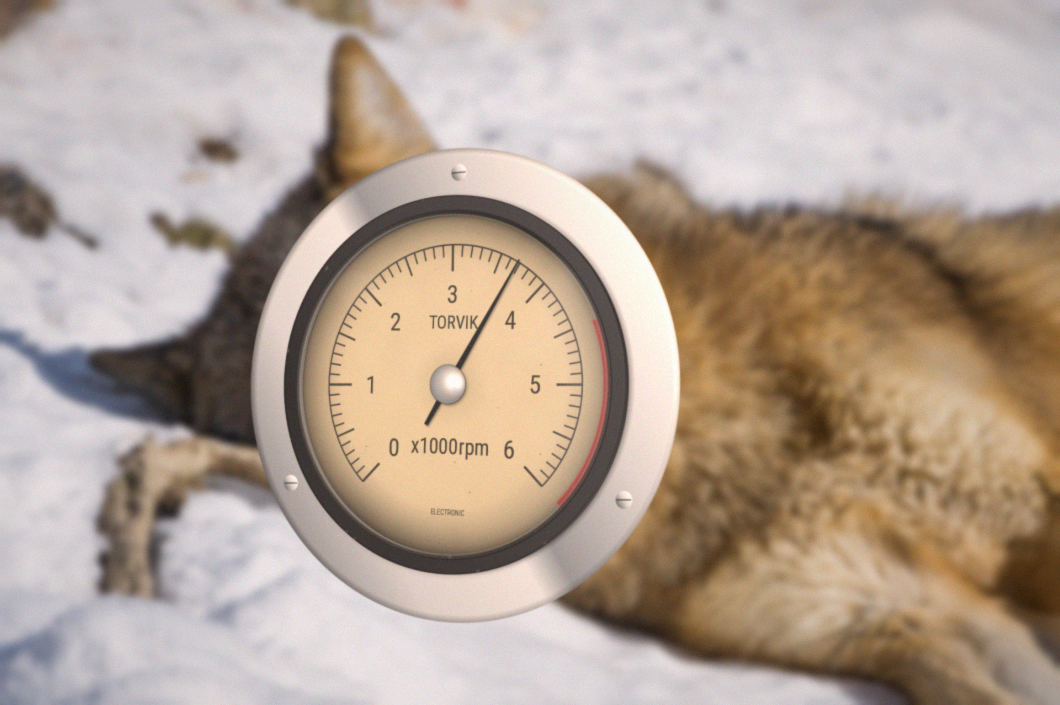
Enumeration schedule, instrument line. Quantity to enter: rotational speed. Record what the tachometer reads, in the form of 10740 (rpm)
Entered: 3700 (rpm)
